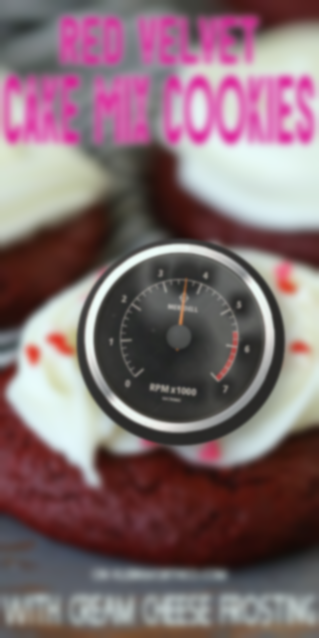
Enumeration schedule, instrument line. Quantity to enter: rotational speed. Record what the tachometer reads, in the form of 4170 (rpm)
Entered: 3600 (rpm)
